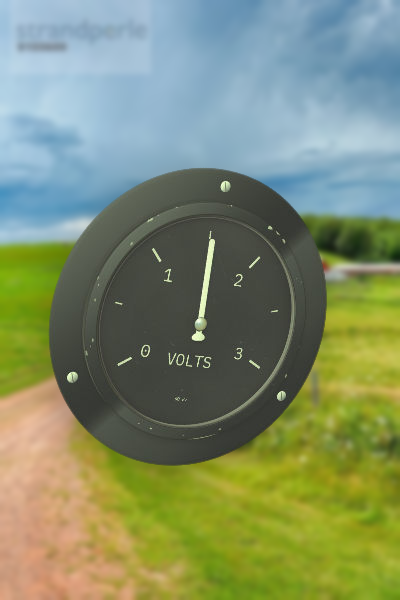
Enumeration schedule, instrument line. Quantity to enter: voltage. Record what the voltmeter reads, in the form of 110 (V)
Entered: 1.5 (V)
